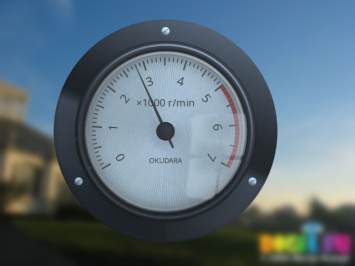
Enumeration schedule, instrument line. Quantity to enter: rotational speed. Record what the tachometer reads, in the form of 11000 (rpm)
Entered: 2800 (rpm)
